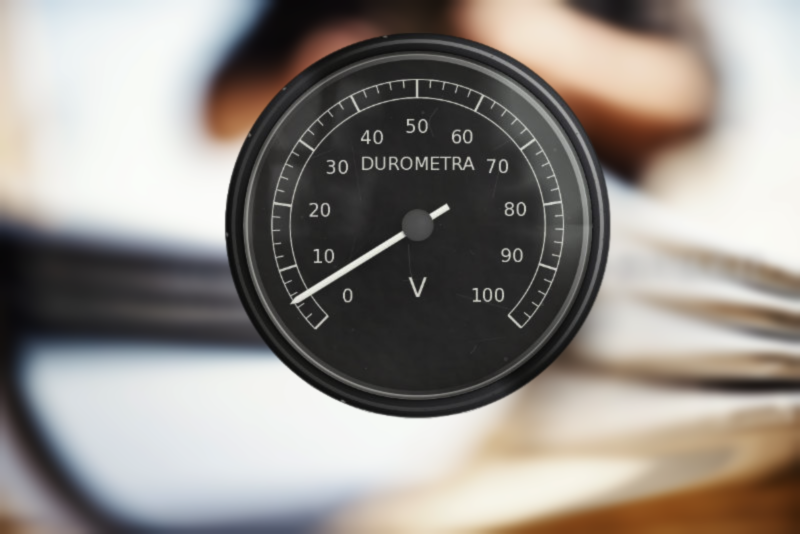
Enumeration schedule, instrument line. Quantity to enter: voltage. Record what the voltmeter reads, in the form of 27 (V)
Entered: 5 (V)
